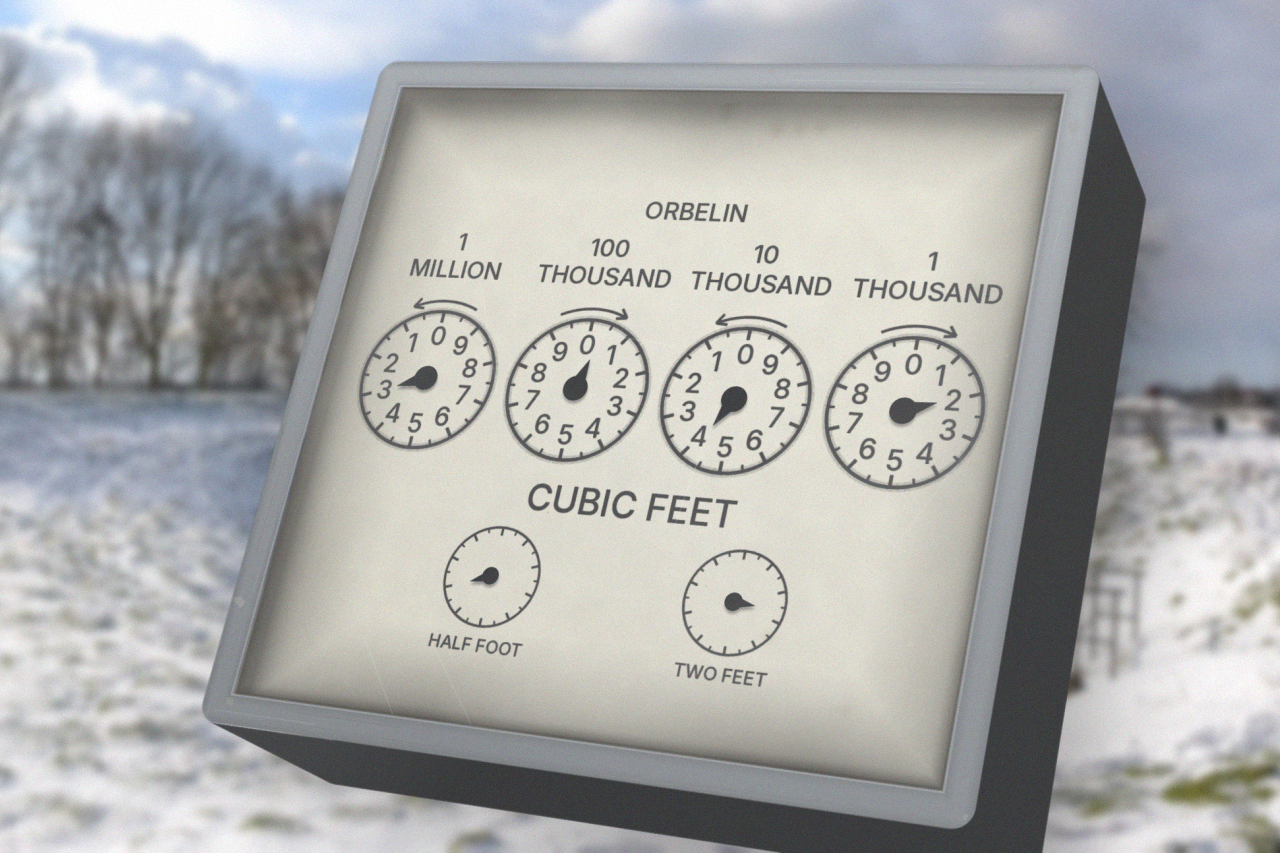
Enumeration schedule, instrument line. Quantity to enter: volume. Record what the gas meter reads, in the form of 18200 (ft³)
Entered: 304200 (ft³)
